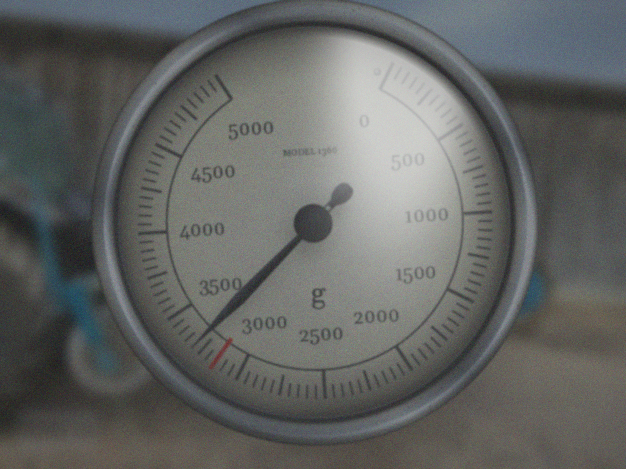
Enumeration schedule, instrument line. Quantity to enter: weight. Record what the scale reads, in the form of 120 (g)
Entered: 3300 (g)
